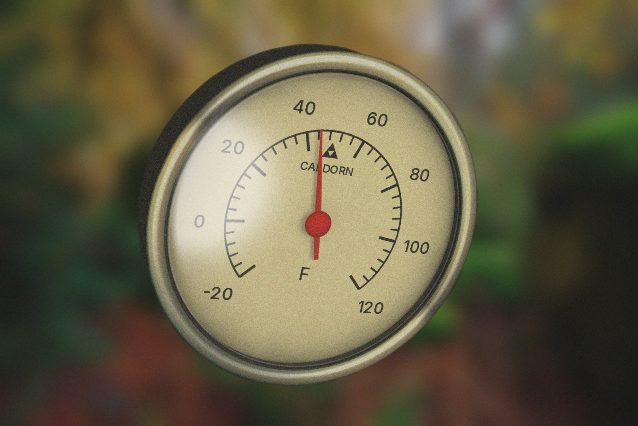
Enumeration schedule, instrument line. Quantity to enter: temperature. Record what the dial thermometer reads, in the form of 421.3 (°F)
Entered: 44 (°F)
